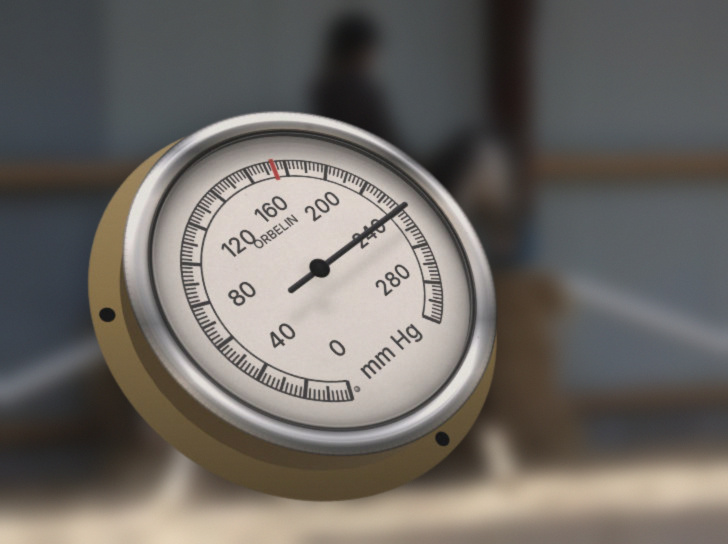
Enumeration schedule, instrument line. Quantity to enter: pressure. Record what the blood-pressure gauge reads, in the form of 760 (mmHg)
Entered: 240 (mmHg)
